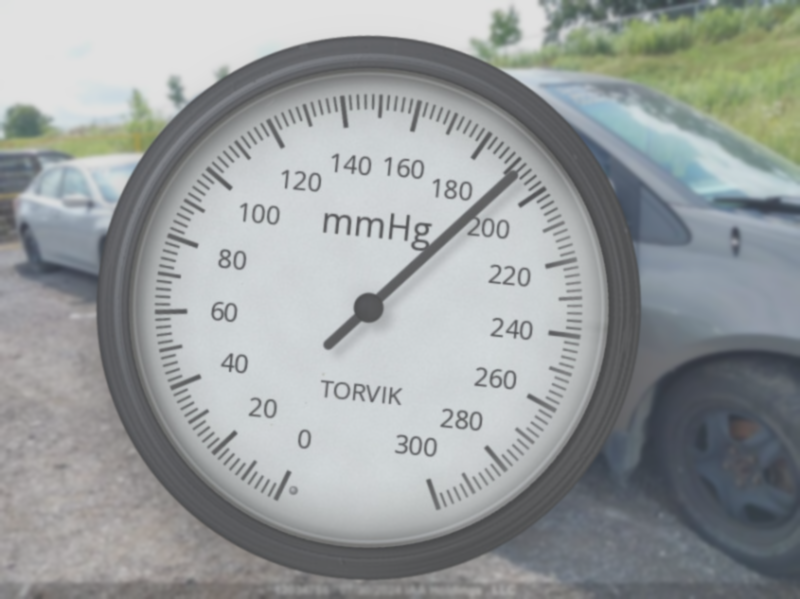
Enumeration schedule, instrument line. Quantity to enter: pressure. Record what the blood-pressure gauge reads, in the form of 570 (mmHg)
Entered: 192 (mmHg)
